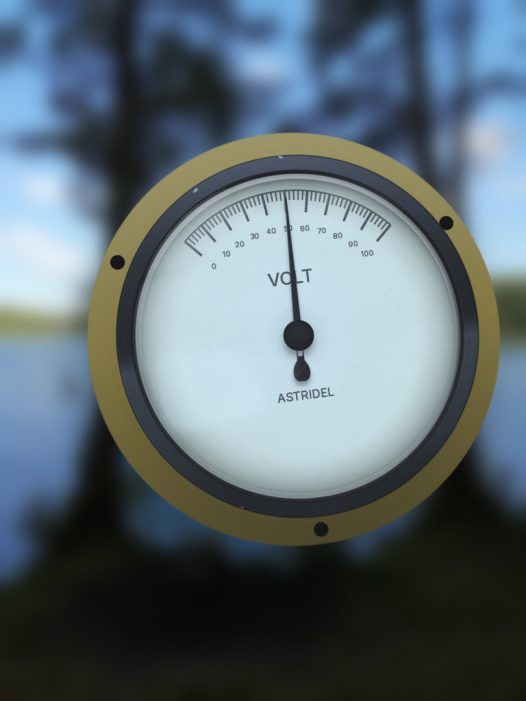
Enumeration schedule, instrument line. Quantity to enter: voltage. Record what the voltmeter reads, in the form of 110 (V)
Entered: 50 (V)
